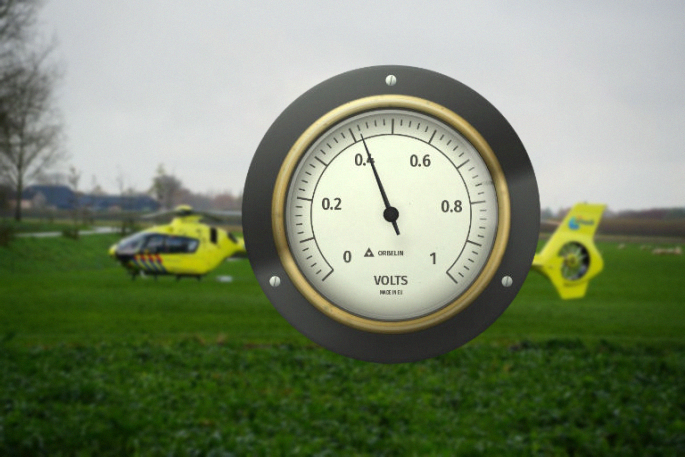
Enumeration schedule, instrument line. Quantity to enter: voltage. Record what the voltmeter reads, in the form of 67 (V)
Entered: 0.42 (V)
